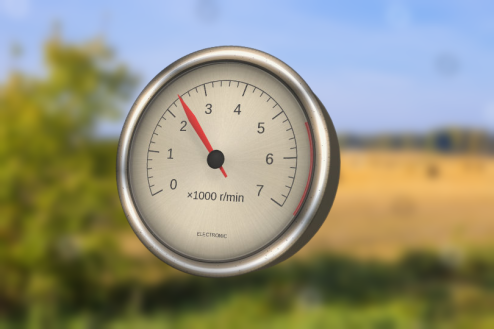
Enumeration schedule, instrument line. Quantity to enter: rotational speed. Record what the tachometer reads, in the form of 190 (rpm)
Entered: 2400 (rpm)
